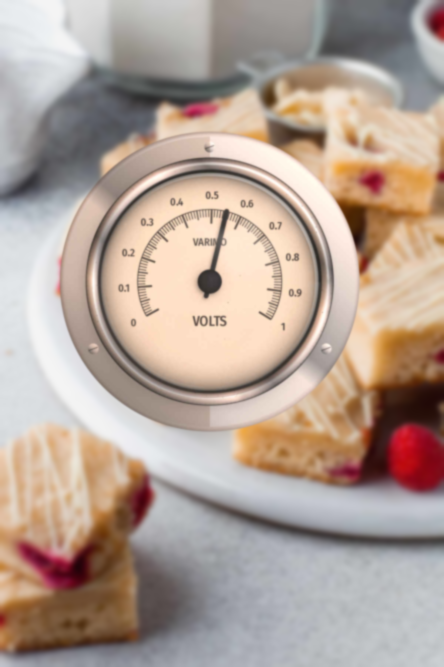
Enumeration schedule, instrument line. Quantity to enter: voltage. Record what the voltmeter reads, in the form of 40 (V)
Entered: 0.55 (V)
